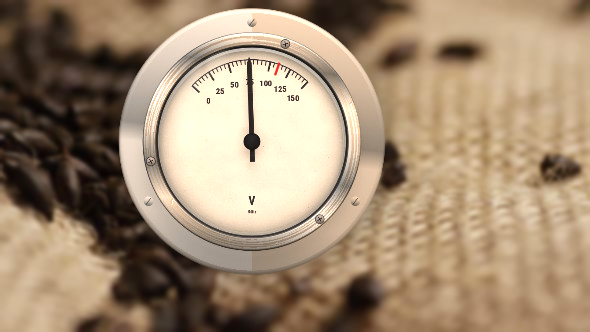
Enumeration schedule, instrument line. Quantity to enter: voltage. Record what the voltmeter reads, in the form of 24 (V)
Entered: 75 (V)
